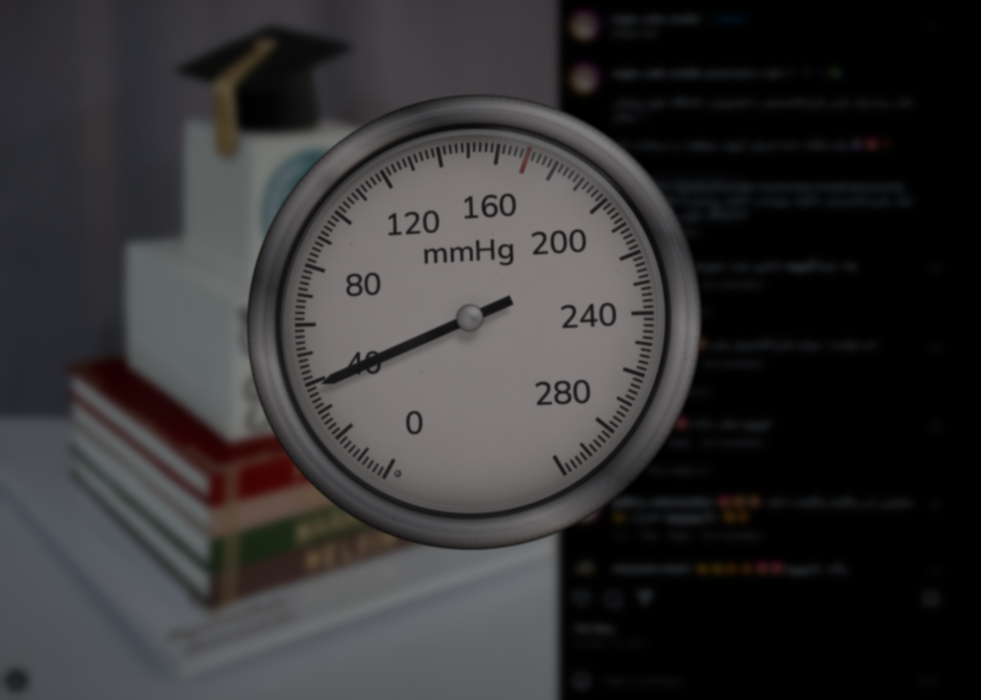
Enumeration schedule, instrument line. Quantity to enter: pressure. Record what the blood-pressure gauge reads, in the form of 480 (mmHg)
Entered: 38 (mmHg)
